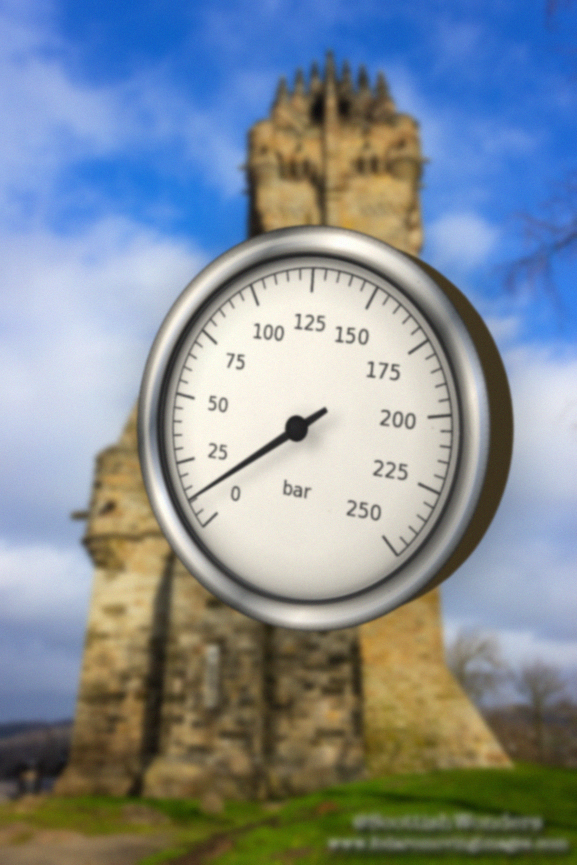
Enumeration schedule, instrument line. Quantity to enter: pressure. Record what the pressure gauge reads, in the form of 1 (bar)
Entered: 10 (bar)
